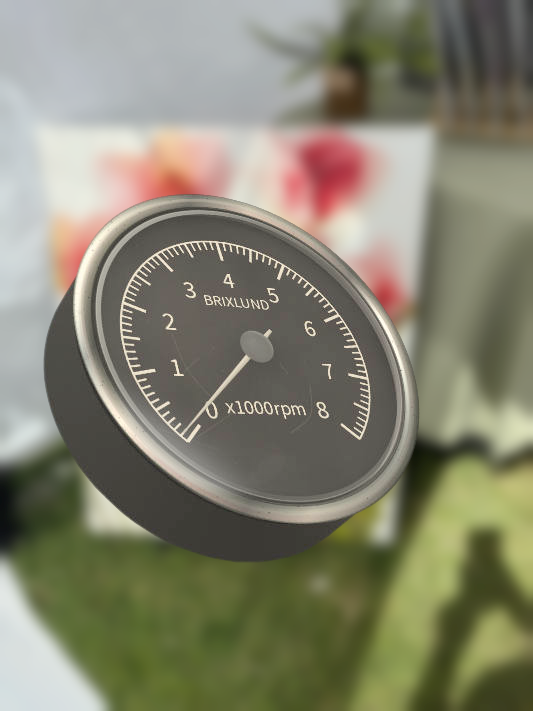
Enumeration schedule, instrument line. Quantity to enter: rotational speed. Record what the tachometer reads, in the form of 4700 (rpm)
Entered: 100 (rpm)
